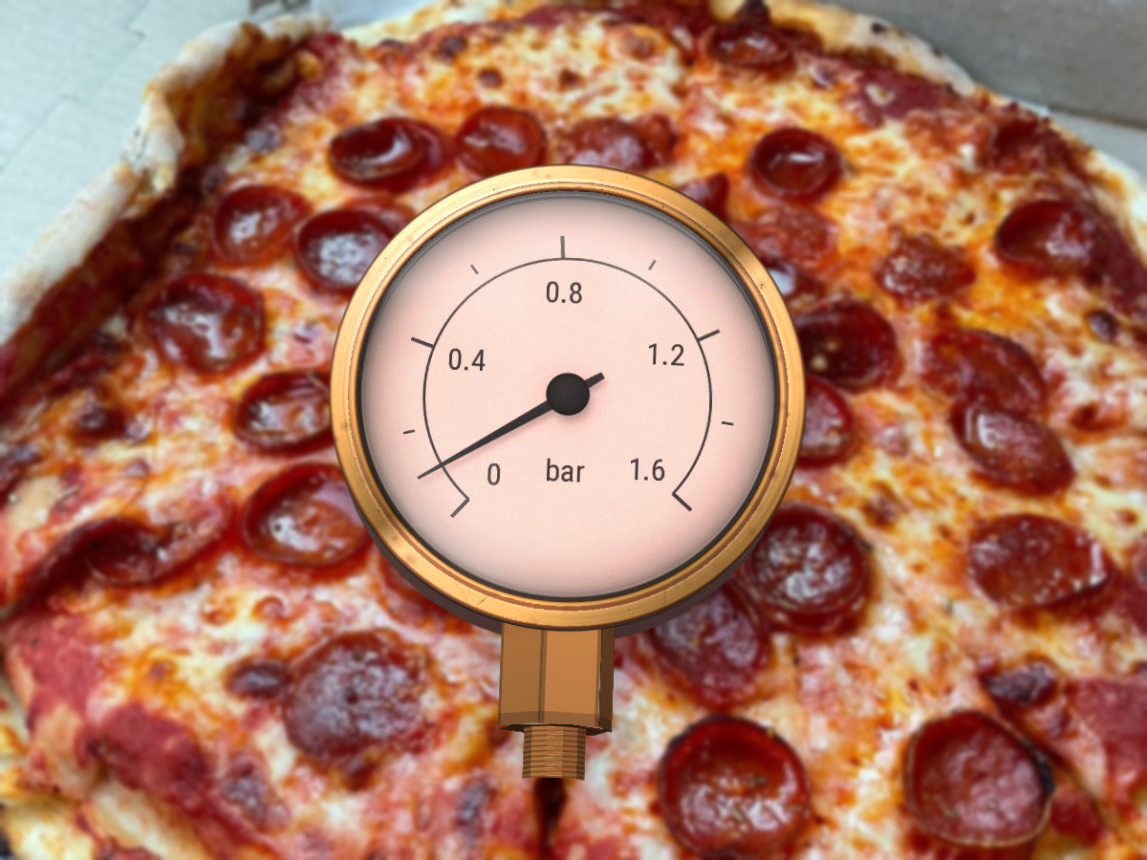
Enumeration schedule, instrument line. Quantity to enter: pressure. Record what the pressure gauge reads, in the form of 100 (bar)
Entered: 0.1 (bar)
